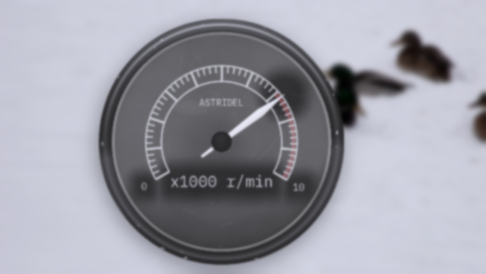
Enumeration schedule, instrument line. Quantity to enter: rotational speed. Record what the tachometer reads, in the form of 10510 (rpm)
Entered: 7200 (rpm)
